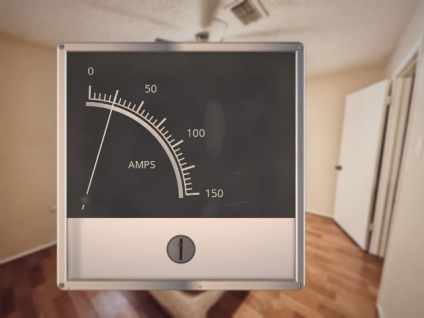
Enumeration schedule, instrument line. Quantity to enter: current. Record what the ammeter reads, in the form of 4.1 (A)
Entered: 25 (A)
